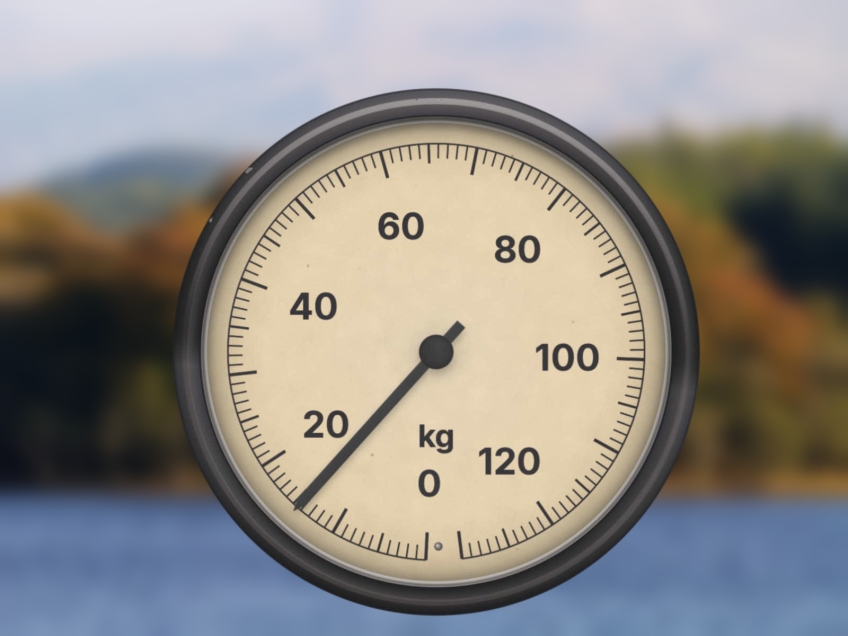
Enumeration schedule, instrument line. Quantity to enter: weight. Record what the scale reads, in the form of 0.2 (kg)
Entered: 14.5 (kg)
